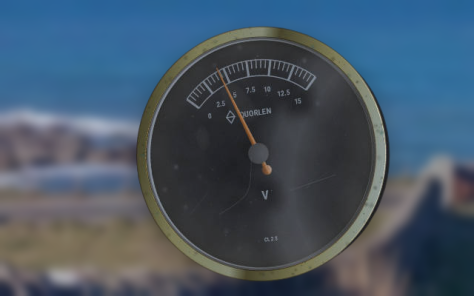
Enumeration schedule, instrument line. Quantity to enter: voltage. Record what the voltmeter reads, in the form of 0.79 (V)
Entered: 4.5 (V)
